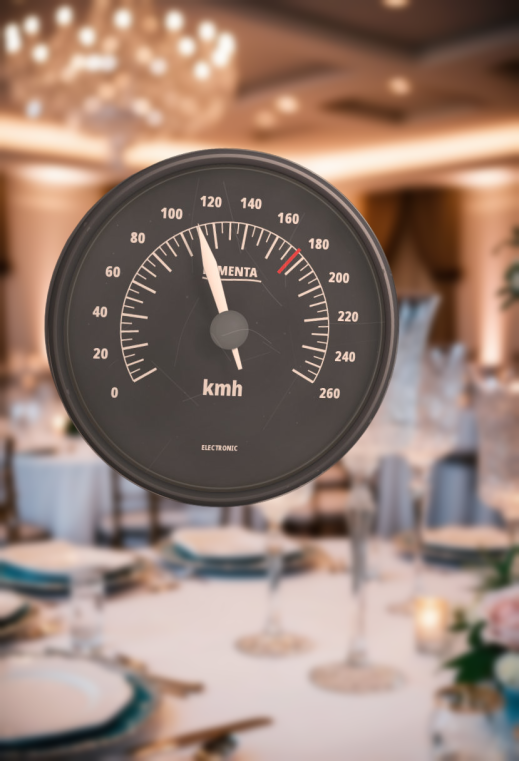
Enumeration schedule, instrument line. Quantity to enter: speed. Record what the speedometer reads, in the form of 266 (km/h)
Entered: 110 (km/h)
